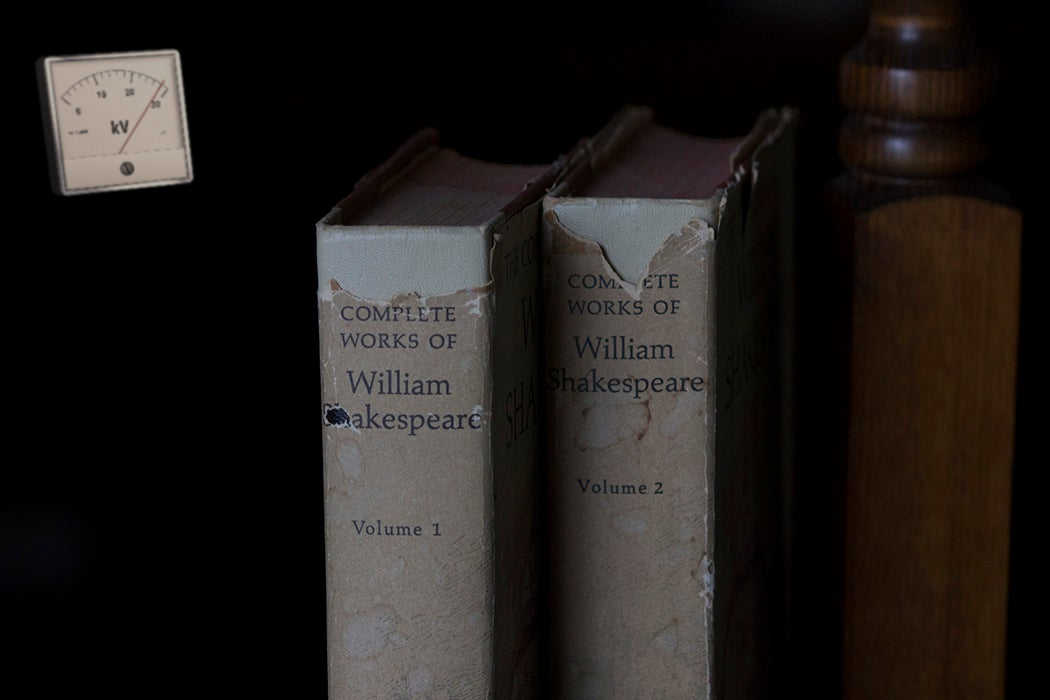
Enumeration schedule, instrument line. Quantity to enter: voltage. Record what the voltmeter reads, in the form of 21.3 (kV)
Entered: 28 (kV)
